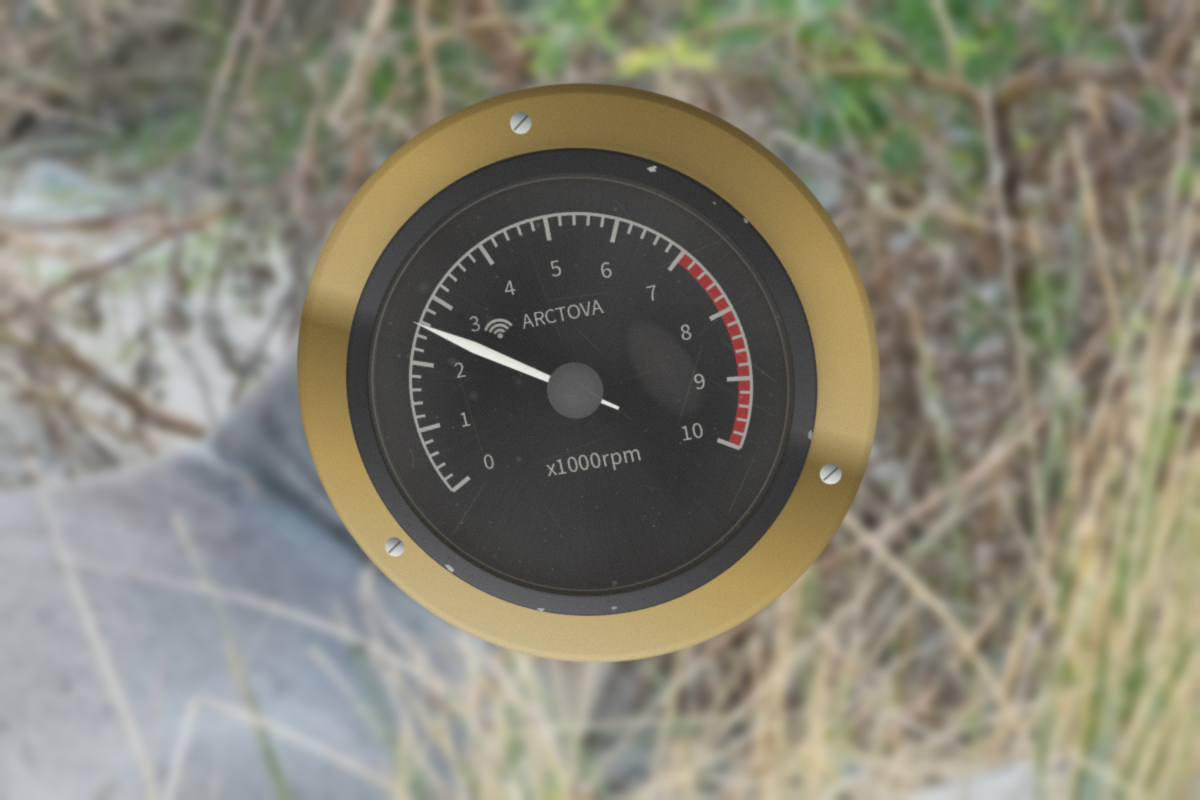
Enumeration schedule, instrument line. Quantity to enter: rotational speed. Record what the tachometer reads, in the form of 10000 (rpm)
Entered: 2600 (rpm)
